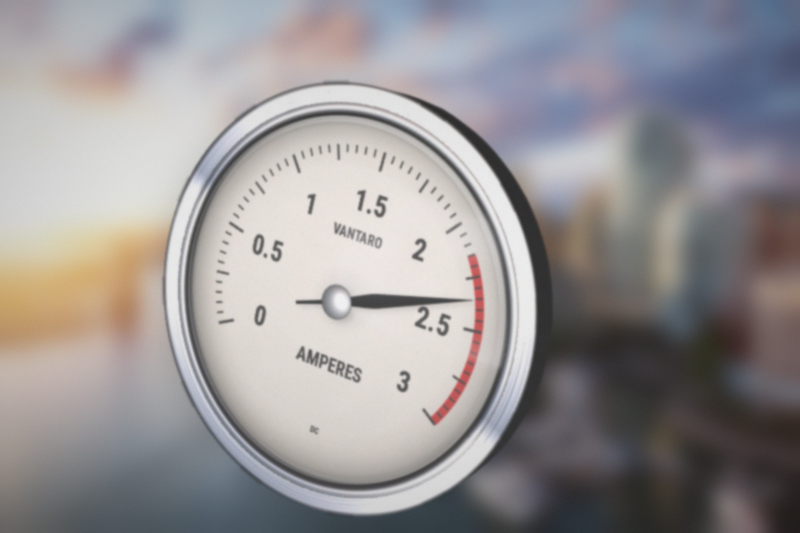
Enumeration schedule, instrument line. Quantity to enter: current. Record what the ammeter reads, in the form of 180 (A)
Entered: 2.35 (A)
